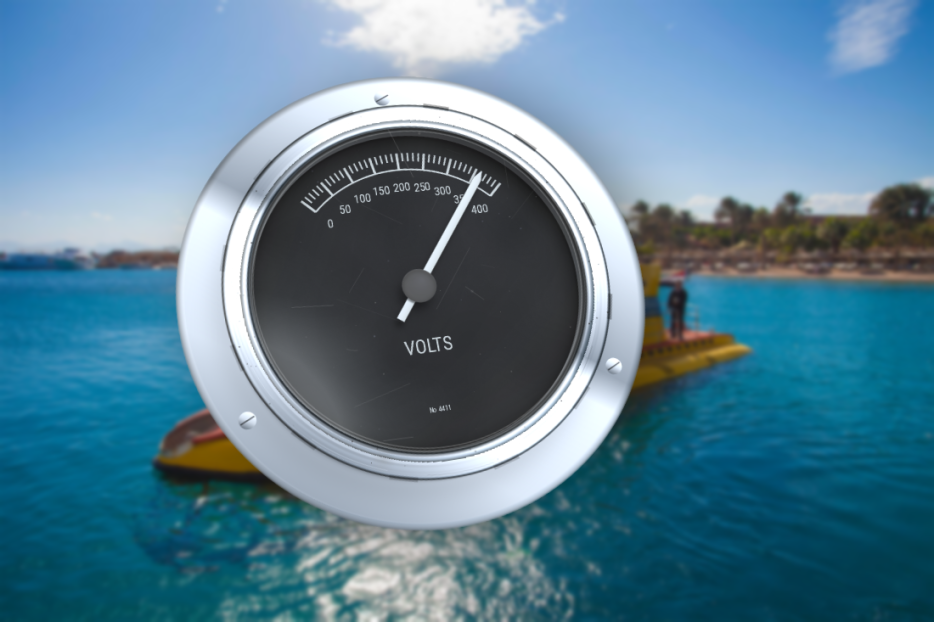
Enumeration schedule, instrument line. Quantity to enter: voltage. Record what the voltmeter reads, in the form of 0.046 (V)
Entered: 360 (V)
